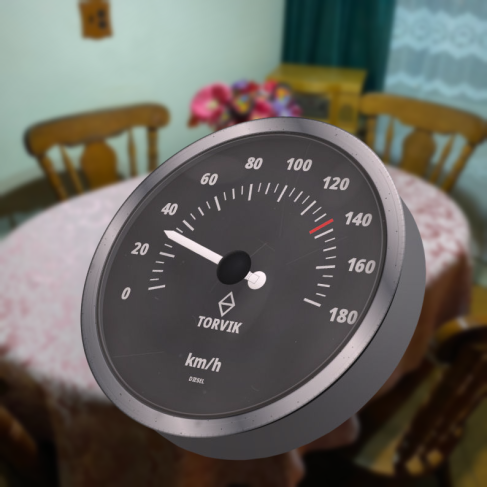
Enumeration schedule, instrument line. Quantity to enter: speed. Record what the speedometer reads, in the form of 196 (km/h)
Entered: 30 (km/h)
